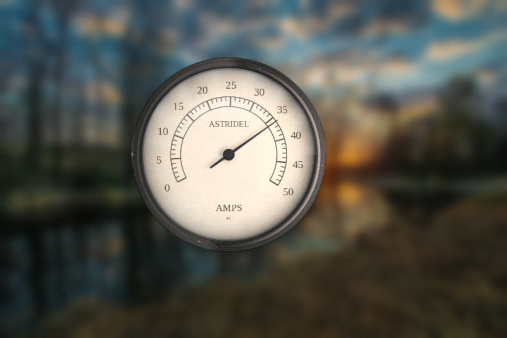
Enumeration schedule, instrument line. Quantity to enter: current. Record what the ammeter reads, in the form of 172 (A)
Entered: 36 (A)
